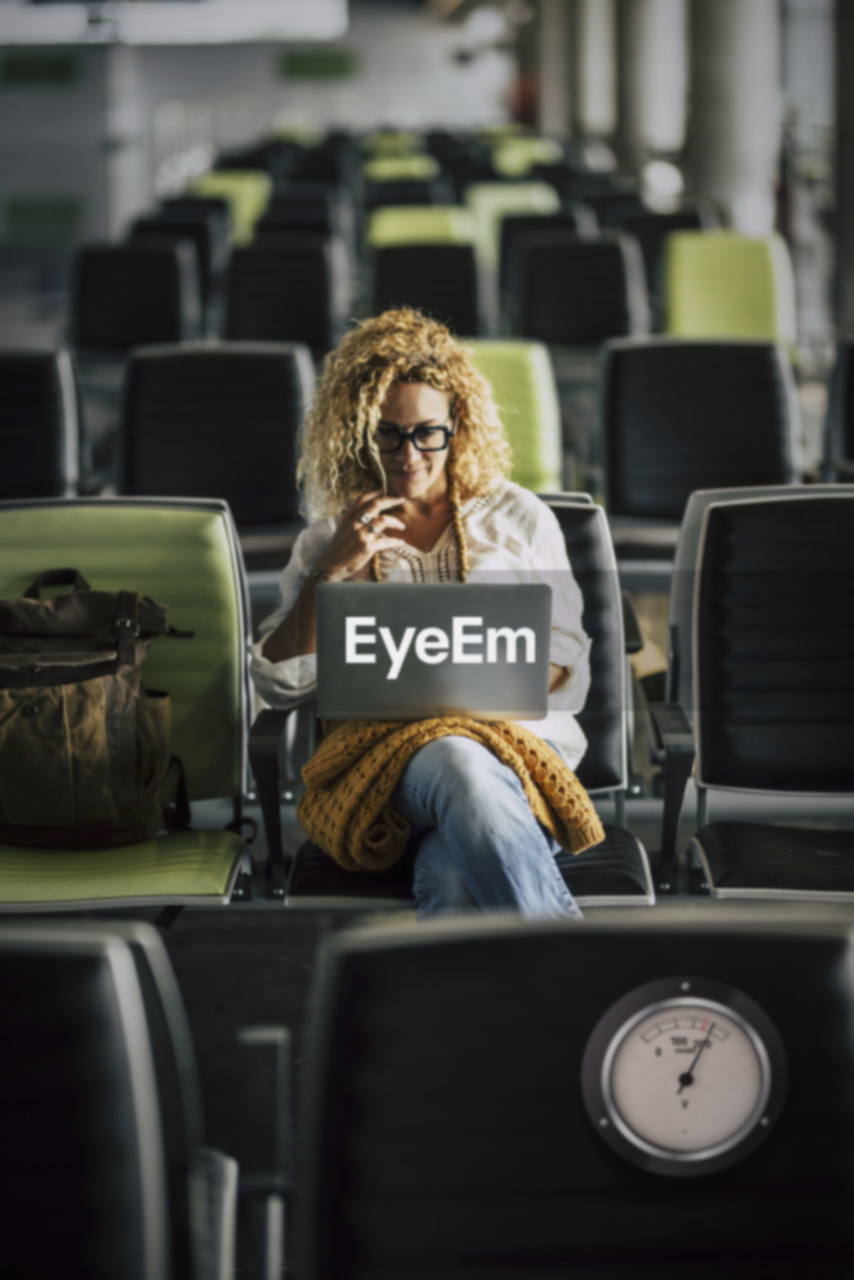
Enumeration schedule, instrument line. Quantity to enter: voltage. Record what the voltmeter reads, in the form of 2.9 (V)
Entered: 200 (V)
